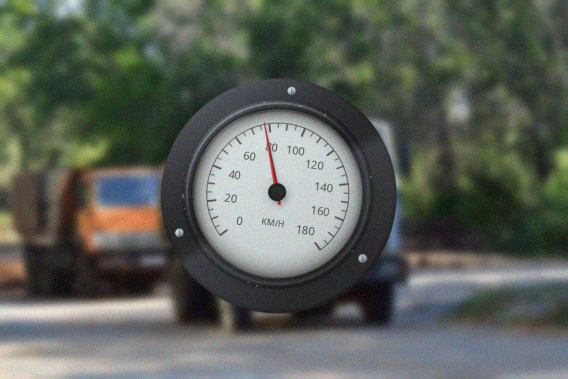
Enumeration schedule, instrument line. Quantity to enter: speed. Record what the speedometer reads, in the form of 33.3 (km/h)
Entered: 77.5 (km/h)
